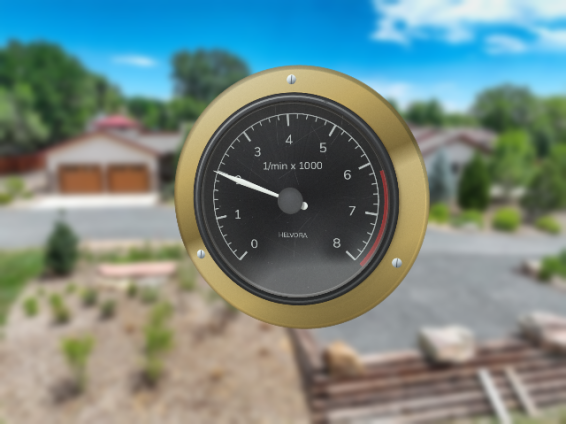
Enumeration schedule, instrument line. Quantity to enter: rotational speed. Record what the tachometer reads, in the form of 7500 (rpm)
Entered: 2000 (rpm)
